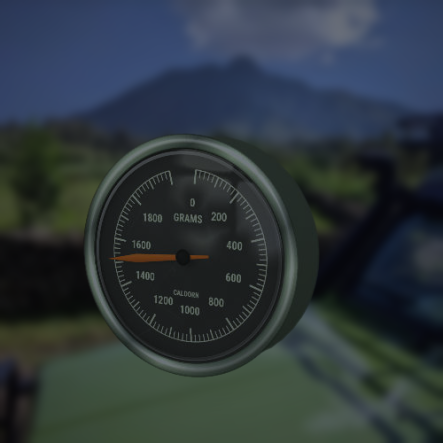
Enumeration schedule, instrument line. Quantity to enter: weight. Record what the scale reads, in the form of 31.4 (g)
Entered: 1520 (g)
